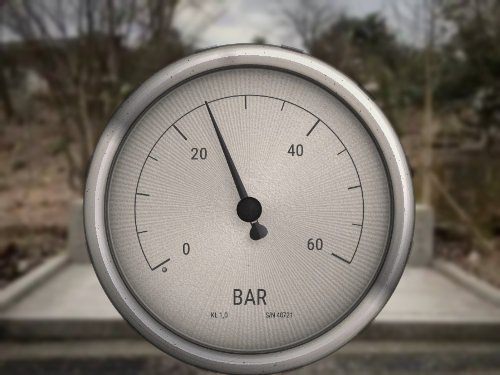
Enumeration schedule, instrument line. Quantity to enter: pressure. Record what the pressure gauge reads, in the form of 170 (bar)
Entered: 25 (bar)
